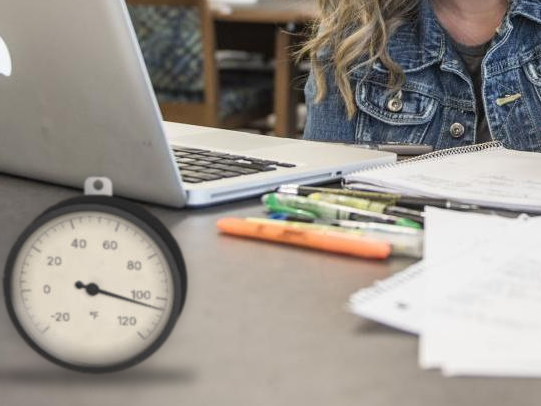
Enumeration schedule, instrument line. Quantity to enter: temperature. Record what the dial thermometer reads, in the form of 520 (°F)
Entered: 104 (°F)
